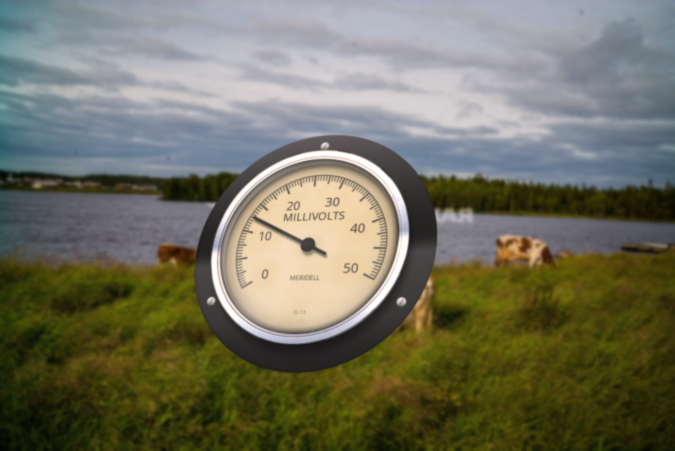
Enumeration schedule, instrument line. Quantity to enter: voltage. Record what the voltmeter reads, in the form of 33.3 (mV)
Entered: 12.5 (mV)
